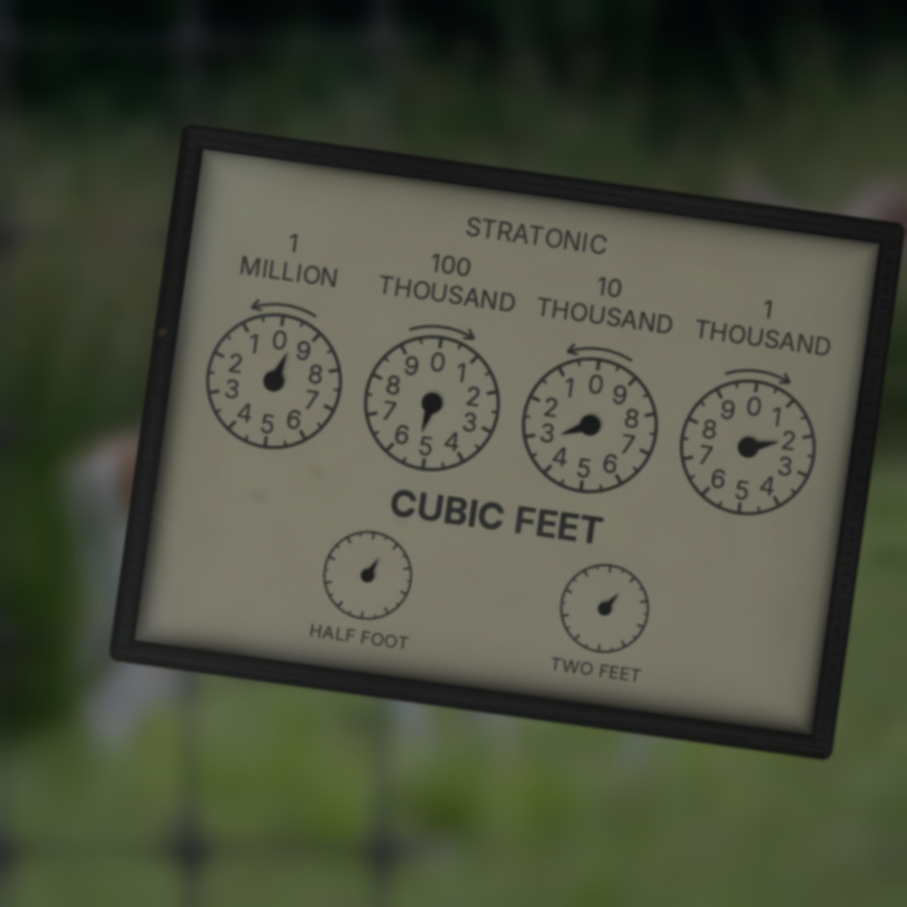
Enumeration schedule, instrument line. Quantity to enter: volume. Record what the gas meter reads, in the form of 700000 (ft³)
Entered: 953200 (ft³)
